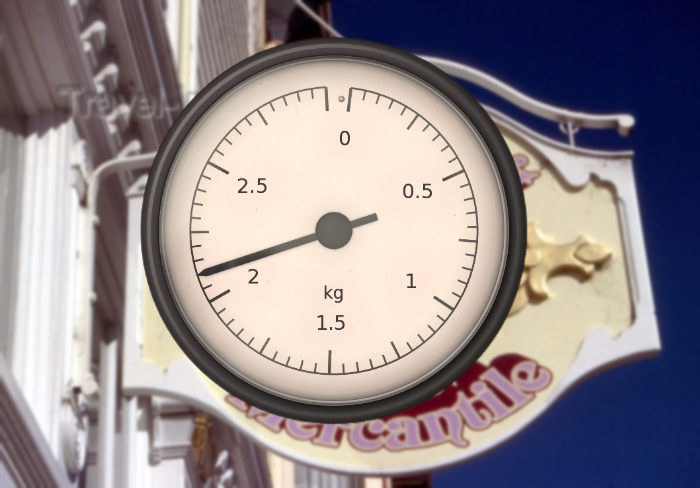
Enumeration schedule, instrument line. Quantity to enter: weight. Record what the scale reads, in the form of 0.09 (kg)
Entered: 2.1 (kg)
